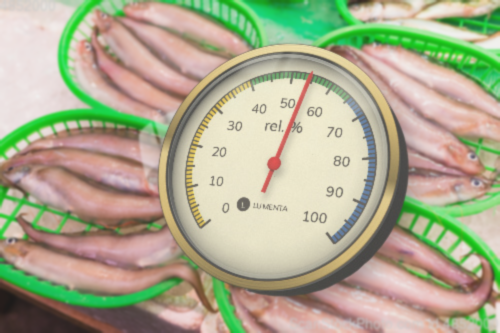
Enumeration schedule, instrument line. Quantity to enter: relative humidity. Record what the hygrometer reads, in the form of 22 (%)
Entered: 55 (%)
